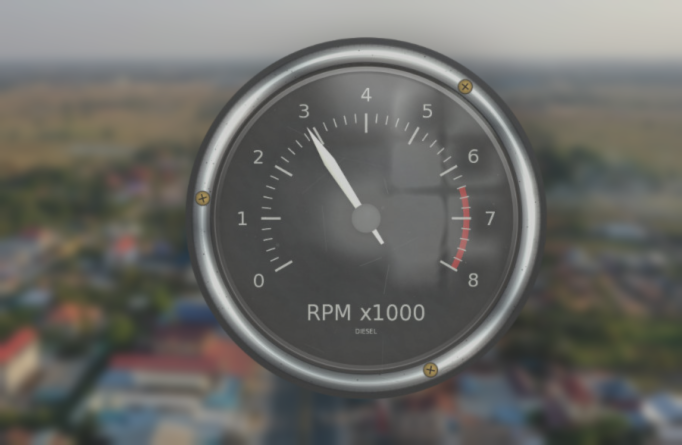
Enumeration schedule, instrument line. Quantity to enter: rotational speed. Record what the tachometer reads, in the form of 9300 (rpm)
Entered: 2900 (rpm)
